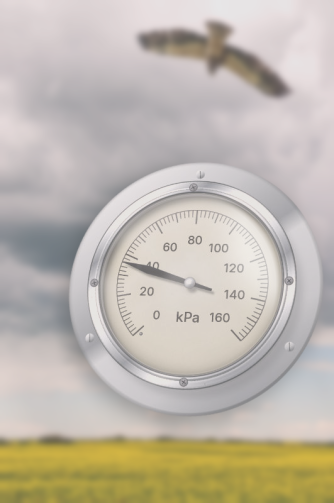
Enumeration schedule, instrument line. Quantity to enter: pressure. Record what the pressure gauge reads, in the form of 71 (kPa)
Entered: 36 (kPa)
